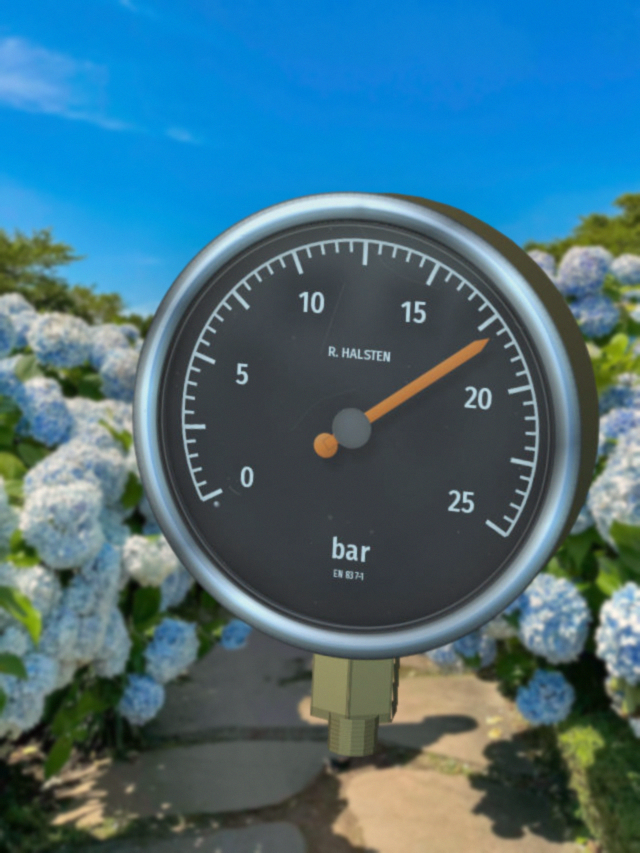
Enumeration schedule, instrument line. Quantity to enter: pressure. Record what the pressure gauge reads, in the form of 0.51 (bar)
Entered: 18 (bar)
